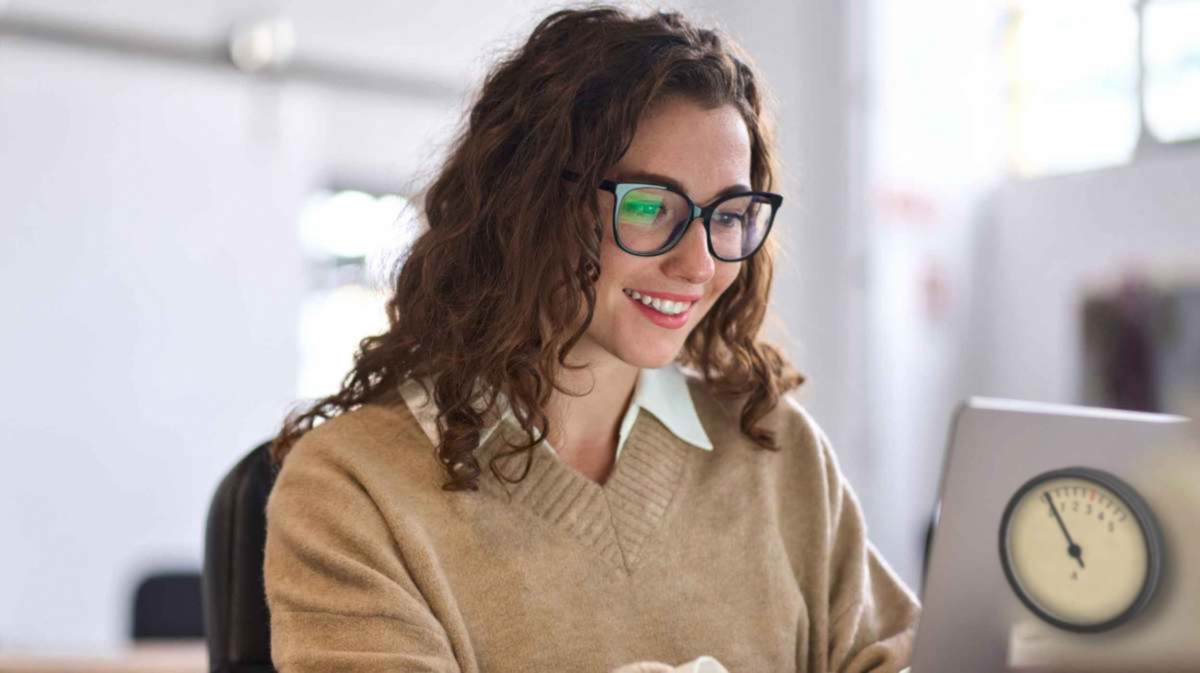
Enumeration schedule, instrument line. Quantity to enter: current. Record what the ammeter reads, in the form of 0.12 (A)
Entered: 0.5 (A)
